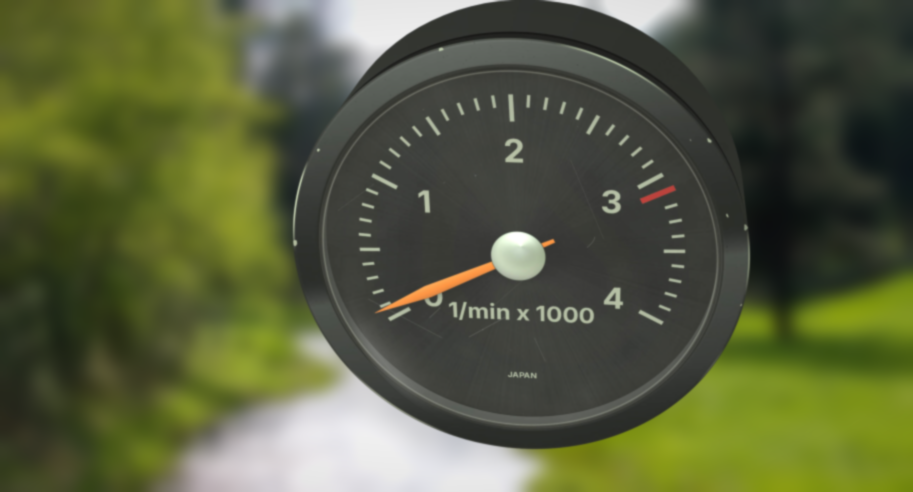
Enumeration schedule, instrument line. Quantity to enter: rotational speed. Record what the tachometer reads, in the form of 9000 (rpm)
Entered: 100 (rpm)
